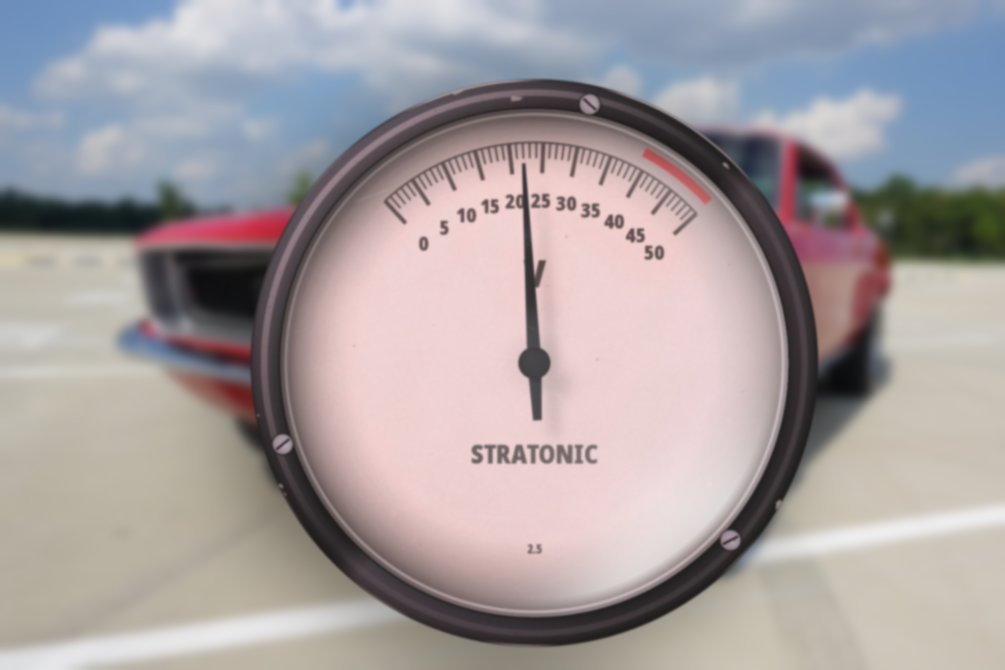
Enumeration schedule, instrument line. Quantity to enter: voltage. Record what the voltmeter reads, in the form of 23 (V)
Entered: 22 (V)
